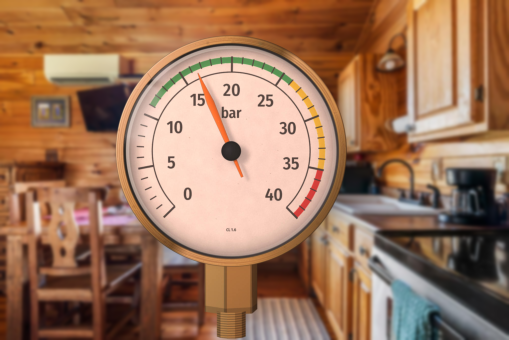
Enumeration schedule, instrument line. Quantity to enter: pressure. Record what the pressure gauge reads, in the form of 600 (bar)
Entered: 16.5 (bar)
